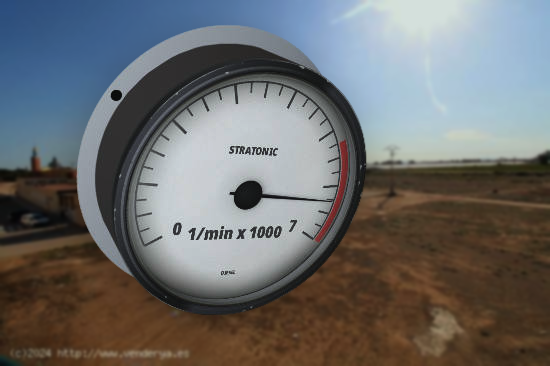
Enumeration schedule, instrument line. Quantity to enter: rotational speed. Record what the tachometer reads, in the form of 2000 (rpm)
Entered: 6250 (rpm)
